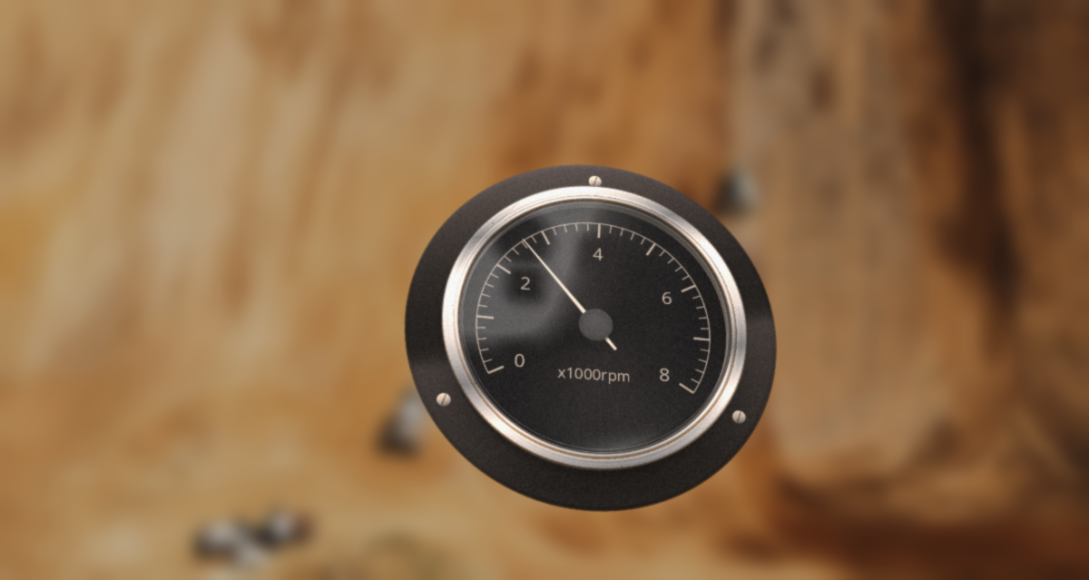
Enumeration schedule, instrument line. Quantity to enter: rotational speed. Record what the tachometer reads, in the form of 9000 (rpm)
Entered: 2600 (rpm)
